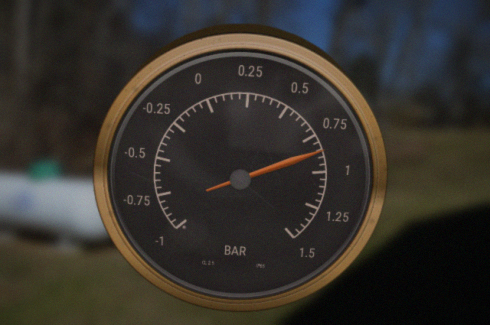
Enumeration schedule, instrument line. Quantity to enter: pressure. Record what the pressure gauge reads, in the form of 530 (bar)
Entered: 0.85 (bar)
